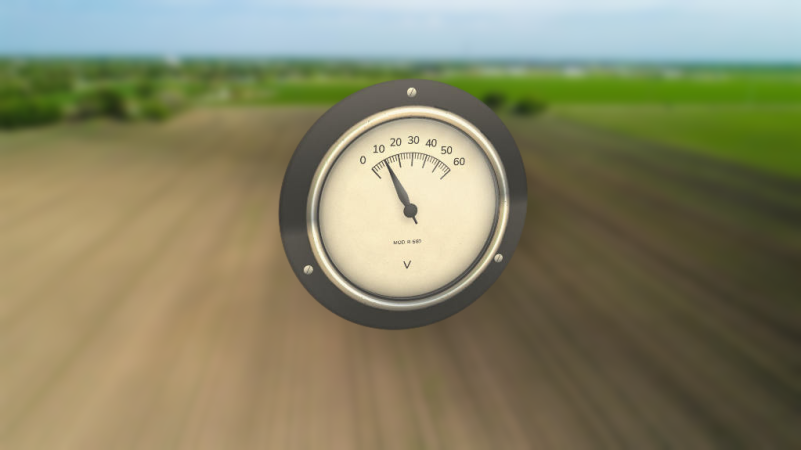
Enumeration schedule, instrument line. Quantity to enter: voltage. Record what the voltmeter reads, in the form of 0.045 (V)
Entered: 10 (V)
